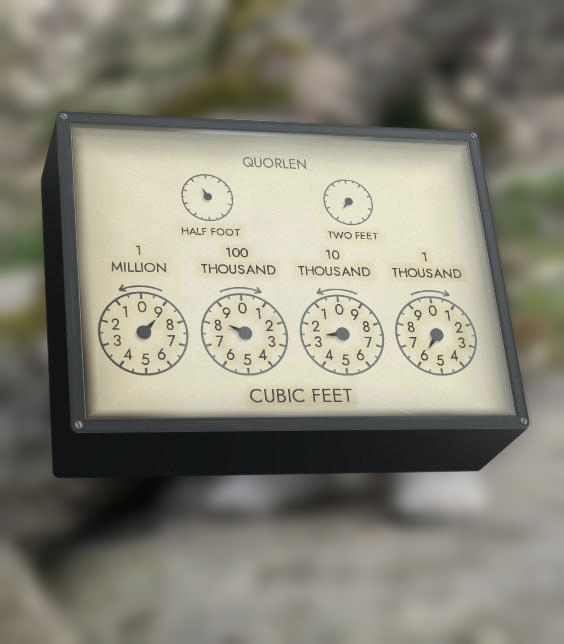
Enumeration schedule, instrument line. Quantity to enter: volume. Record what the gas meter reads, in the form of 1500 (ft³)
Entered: 882600 (ft³)
